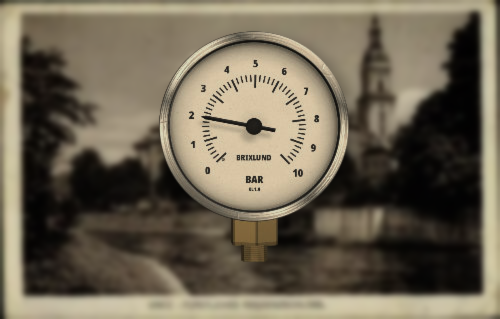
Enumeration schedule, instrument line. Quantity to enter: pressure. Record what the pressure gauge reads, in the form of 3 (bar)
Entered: 2 (bar)
